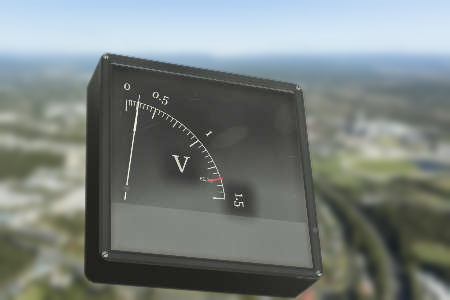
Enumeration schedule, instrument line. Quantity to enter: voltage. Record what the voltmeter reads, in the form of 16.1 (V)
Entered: 0.25 (V)
